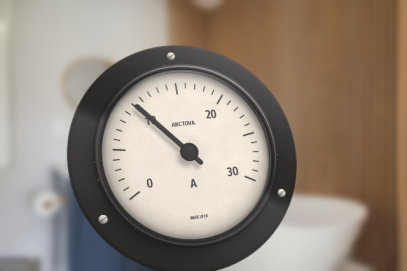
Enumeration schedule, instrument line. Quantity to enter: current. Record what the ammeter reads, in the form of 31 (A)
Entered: 10 (A)
